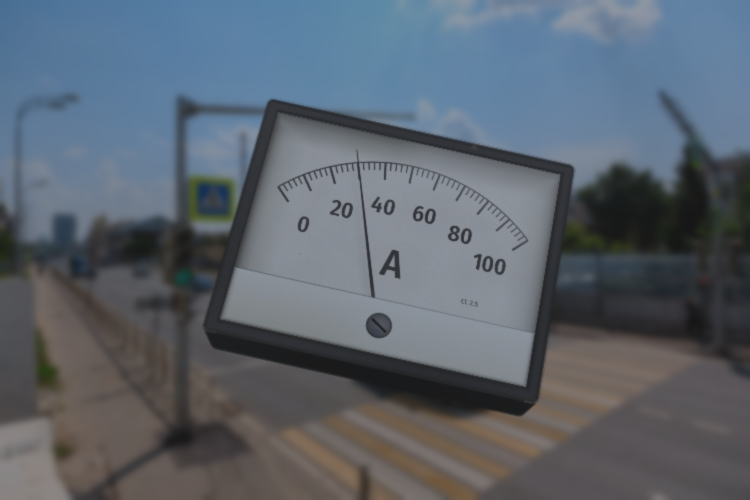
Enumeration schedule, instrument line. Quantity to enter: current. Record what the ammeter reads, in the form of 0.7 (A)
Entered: 30 (A)
